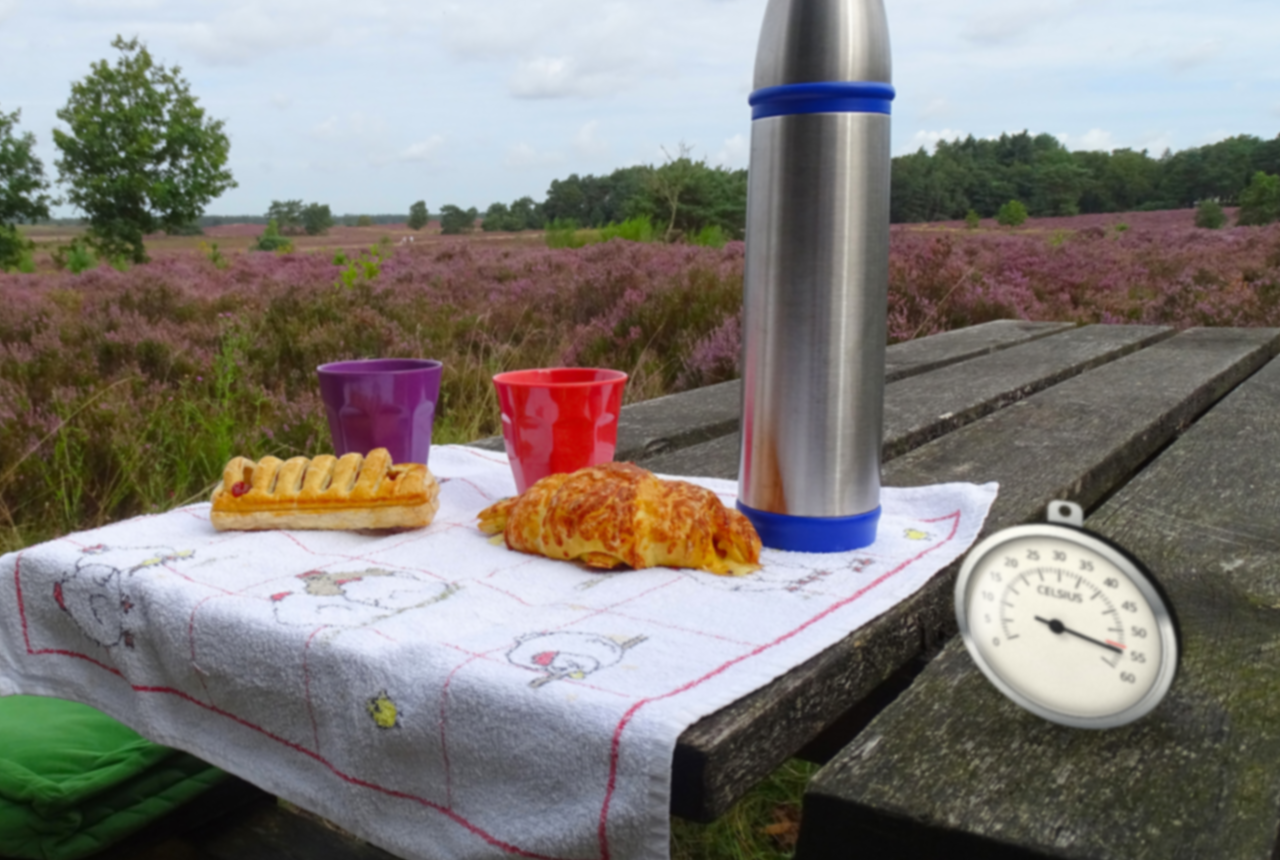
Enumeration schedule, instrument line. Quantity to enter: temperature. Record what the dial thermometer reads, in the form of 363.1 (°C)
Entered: 55 (°C)
